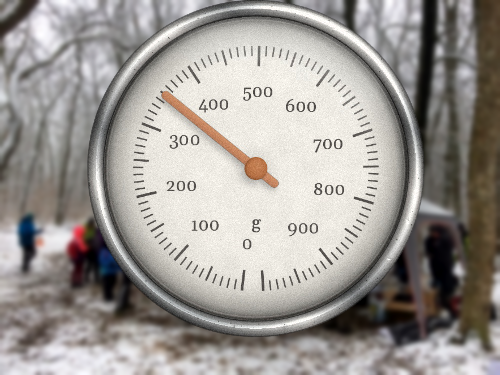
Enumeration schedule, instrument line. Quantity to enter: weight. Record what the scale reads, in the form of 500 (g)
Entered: 350 (g)
